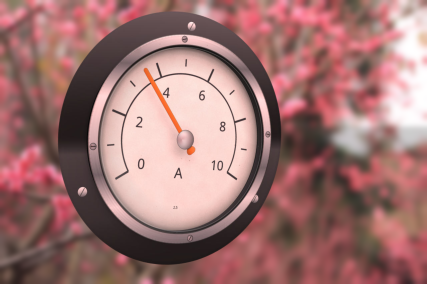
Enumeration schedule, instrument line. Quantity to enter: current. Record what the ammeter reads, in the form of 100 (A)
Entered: 3.5 (A)
